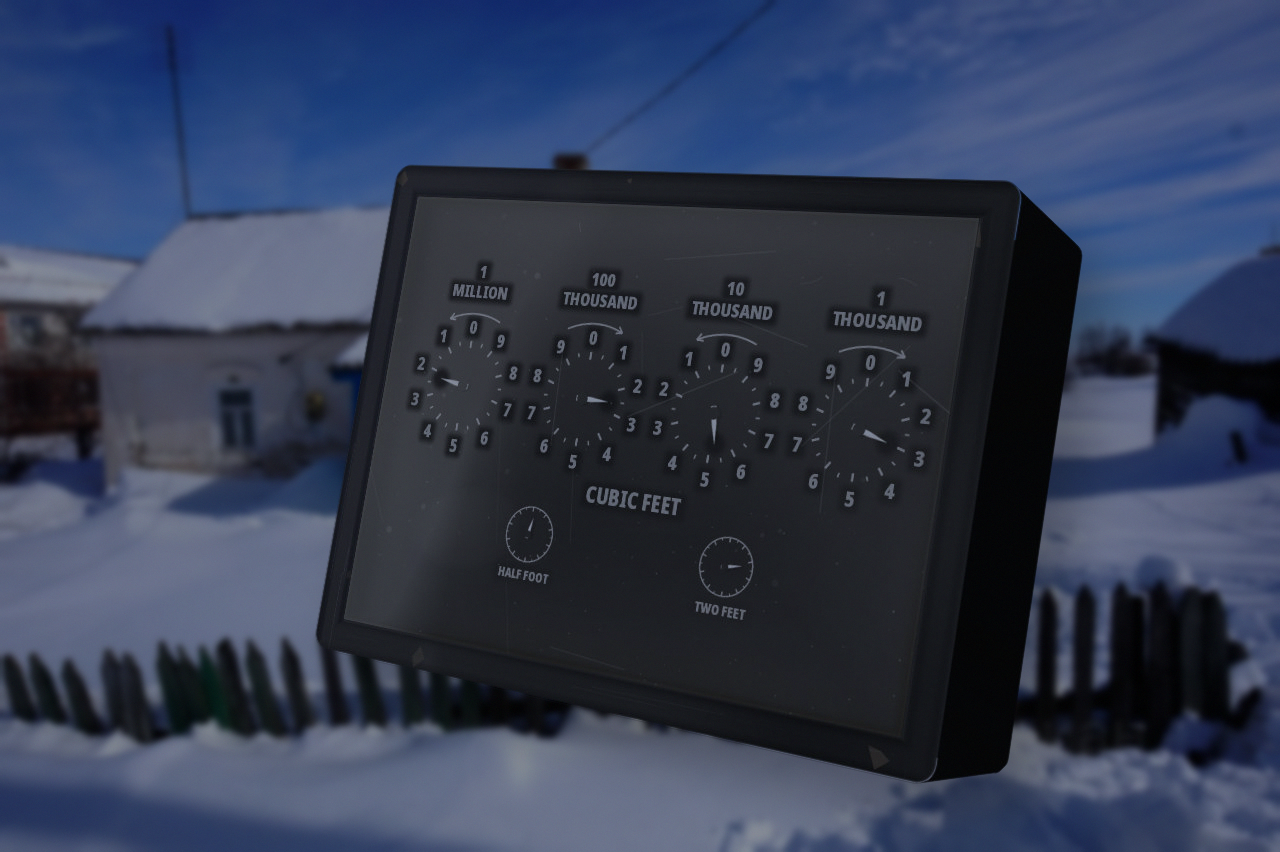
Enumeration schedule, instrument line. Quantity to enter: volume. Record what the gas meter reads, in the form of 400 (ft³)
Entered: 225300 (ft³)
